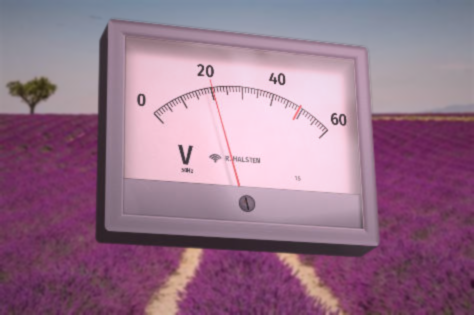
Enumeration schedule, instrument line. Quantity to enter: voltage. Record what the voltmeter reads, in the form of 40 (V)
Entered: 20 (V)
